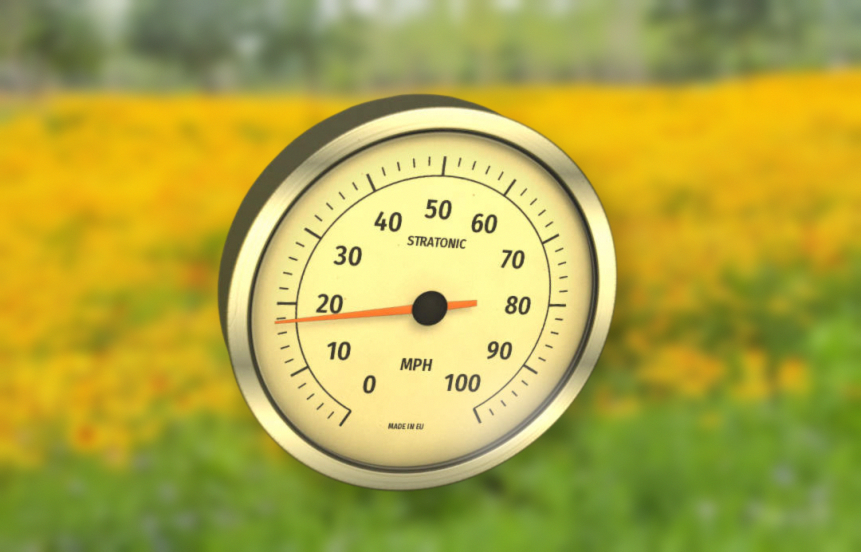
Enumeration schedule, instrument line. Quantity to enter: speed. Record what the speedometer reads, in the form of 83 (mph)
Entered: 18 (mph)
